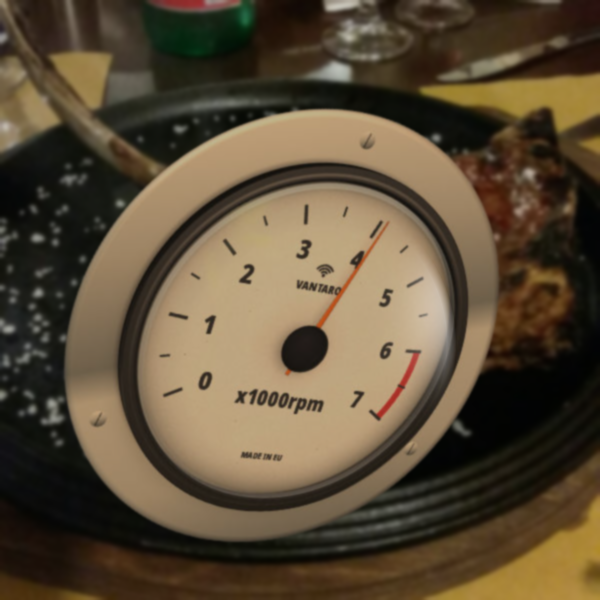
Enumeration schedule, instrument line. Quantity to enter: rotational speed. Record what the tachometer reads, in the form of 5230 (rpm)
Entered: 4000 (rpm)
